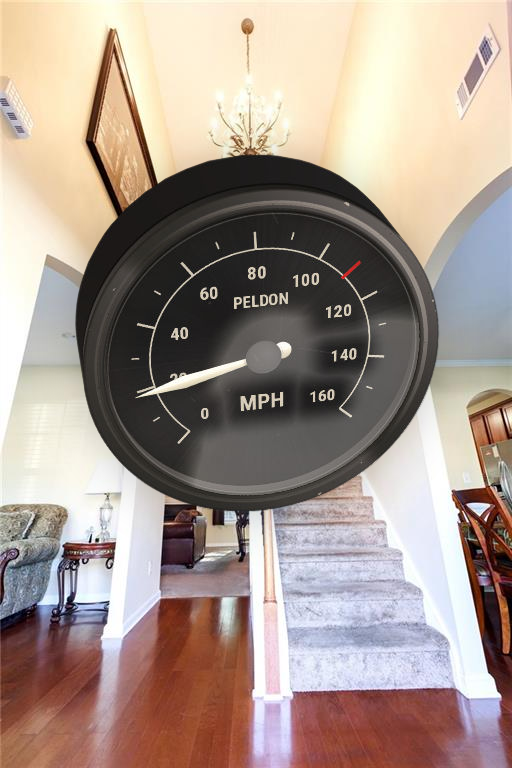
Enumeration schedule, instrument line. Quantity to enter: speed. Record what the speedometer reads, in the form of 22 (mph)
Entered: 20 (mph)
